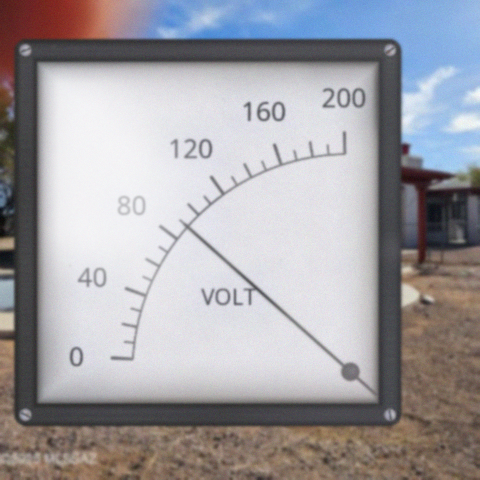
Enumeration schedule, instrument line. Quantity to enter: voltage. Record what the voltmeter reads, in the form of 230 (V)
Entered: 90 (V)
